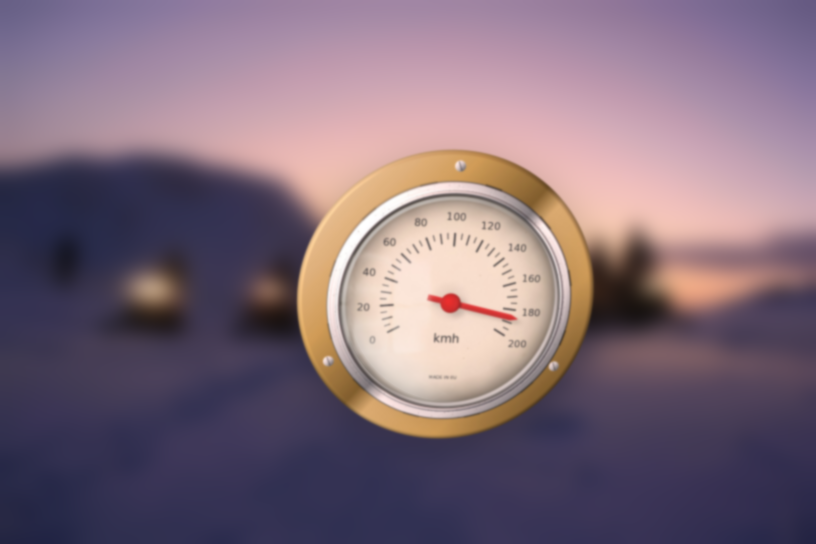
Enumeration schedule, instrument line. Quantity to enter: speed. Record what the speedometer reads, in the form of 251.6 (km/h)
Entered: 185 (km/h)
